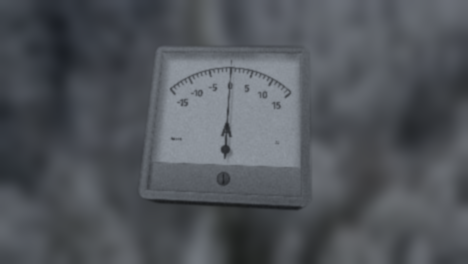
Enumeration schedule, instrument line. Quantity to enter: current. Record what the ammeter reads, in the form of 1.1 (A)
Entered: 0 (A)
